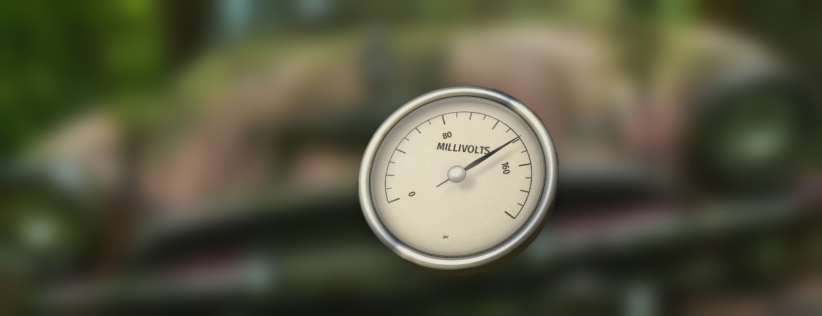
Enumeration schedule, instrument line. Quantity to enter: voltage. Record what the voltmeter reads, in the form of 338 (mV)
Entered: 140 (mV)
